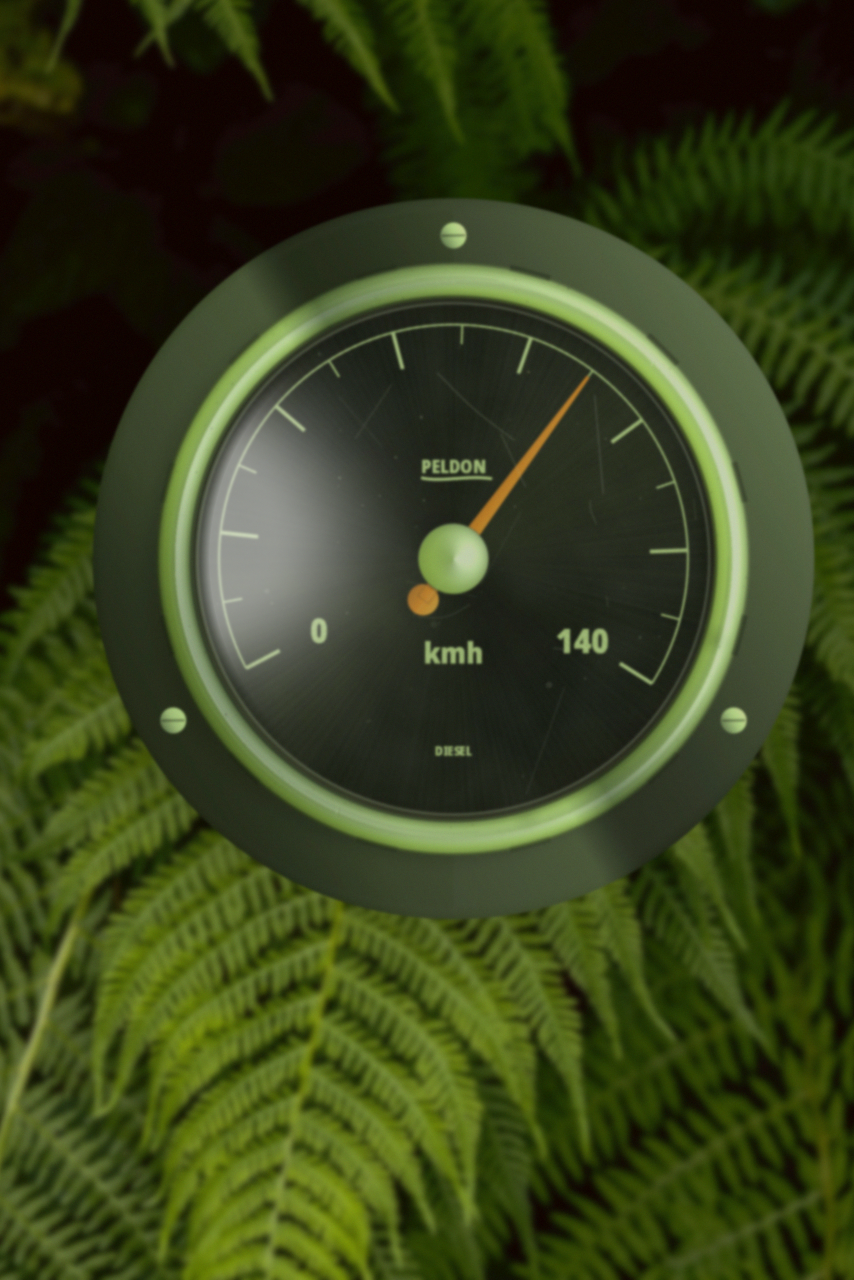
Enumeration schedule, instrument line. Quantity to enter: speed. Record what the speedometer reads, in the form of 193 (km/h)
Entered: 90 (km/h)
